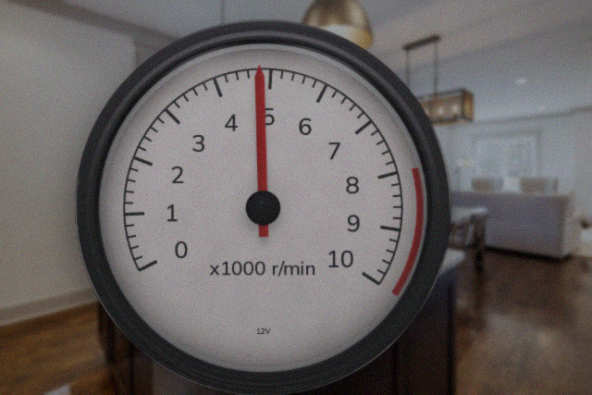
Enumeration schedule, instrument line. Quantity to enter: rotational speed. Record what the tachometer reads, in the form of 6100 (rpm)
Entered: 4800 (rpm)
